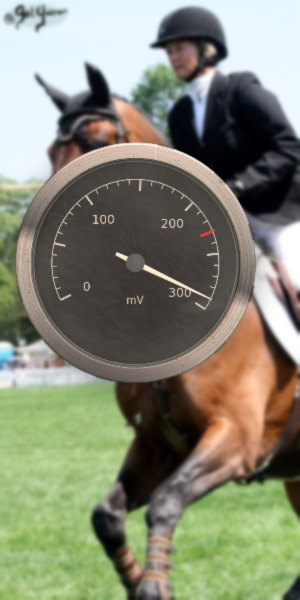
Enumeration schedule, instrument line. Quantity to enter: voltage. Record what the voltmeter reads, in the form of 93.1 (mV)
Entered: 290 (mV)
